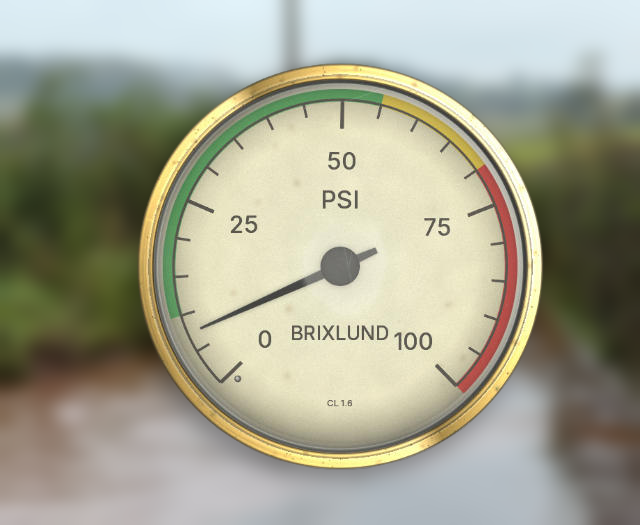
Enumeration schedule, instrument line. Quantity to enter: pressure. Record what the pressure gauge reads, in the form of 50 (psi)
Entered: 7.5 (psi)
